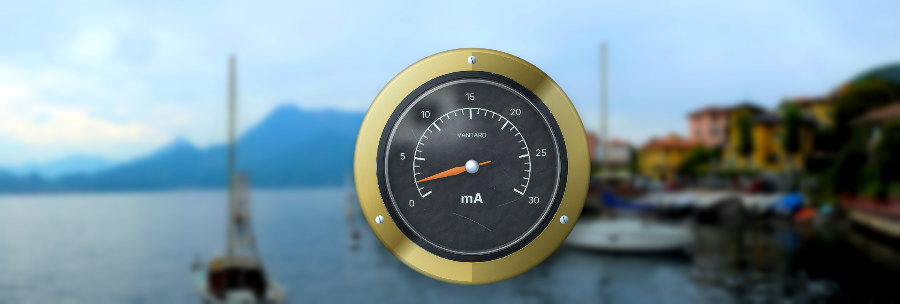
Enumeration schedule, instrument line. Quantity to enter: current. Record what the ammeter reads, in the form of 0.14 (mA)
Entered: 2 (mA)
